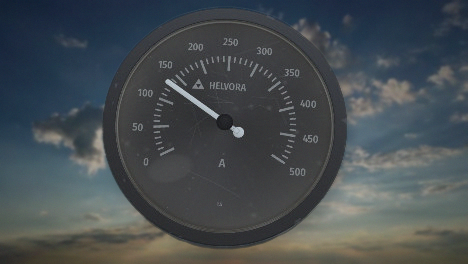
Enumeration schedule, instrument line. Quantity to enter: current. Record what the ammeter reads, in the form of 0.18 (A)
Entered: 130 (A)
